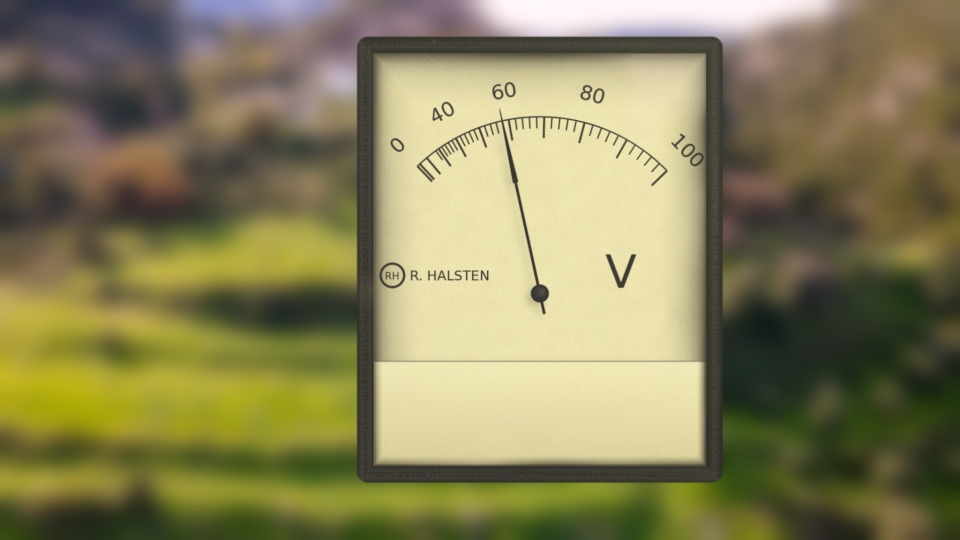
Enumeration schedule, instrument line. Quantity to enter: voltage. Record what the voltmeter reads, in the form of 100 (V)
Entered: 58 (V)
